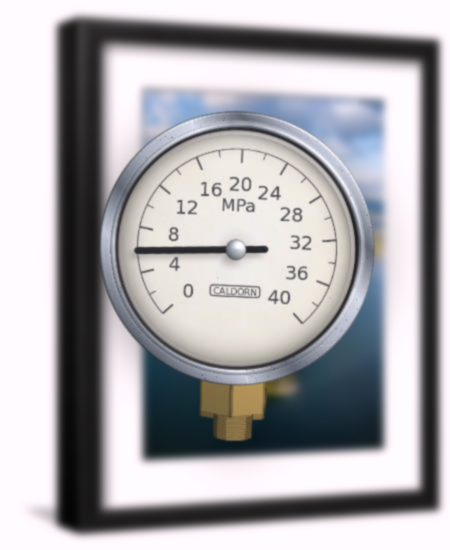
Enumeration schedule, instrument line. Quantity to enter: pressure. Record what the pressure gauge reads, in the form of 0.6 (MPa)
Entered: 6 (MPa)
